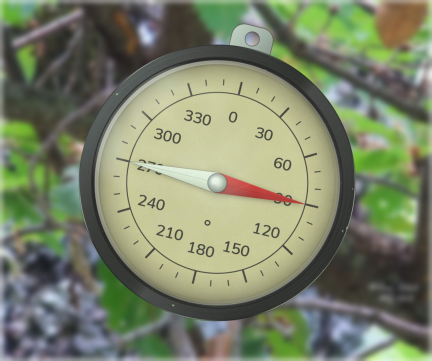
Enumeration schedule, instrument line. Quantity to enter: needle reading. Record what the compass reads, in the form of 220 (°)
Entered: 90 (°)
